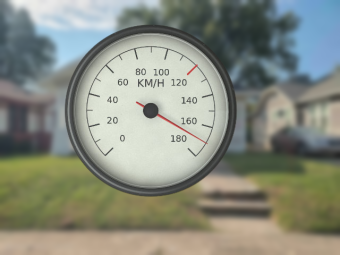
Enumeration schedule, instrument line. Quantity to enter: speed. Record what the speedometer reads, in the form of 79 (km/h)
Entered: 170 (km/h)
